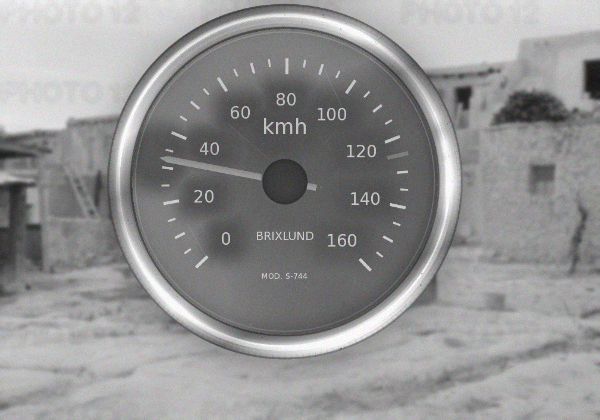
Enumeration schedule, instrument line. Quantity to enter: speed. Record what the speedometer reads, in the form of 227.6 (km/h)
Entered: 32.5 (km/h)
